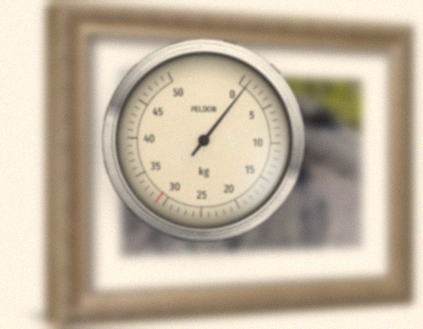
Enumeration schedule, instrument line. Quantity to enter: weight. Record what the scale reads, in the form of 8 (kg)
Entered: 1 (kg)
